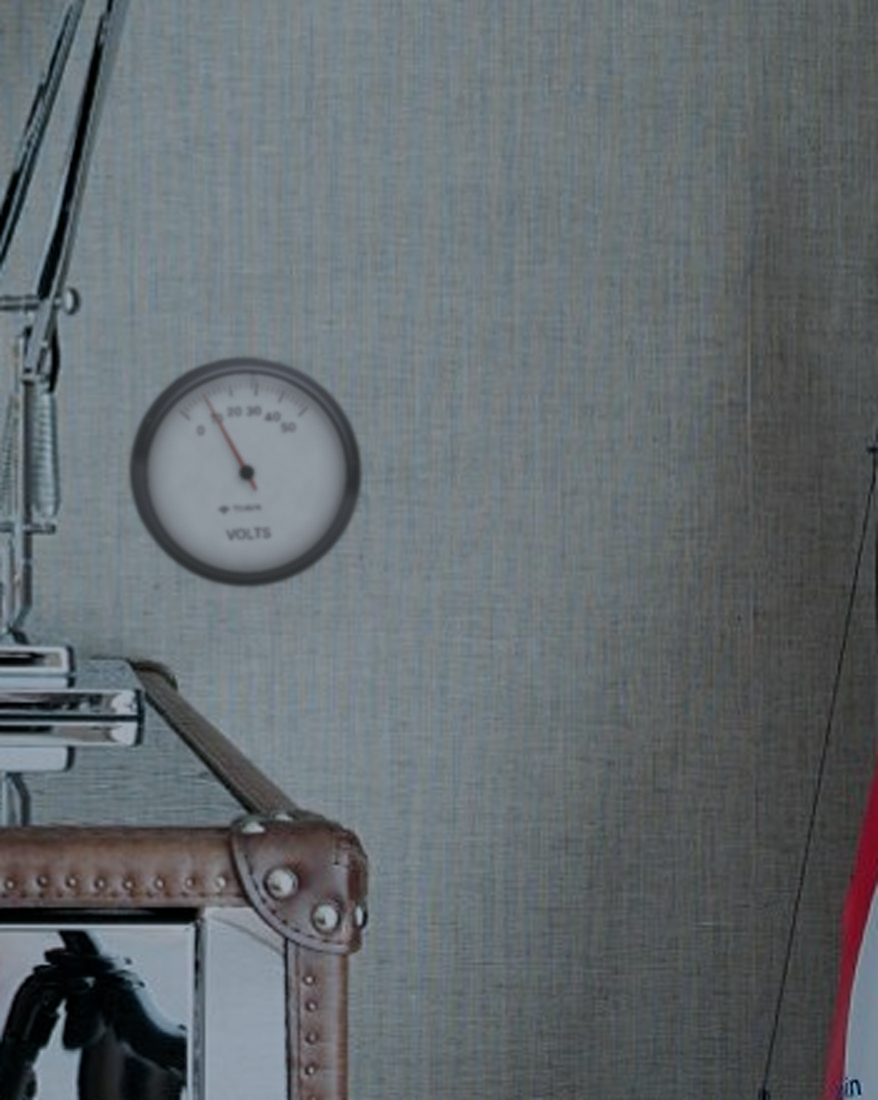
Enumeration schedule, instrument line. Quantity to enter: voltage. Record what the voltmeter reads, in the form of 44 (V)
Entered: 10 (V)
